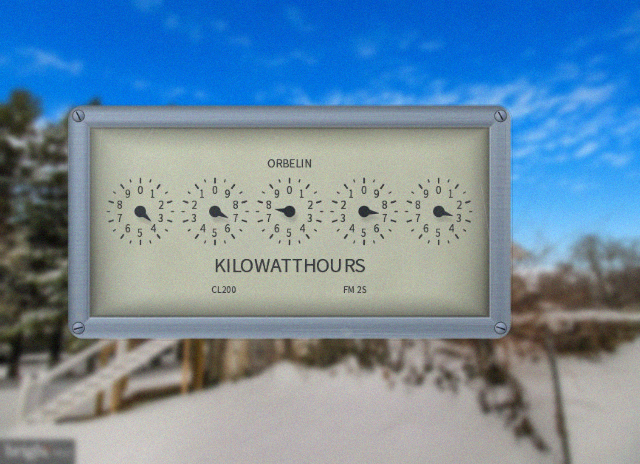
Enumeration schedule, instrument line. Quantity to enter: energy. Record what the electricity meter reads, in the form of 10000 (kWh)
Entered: 36773 (kWh)
